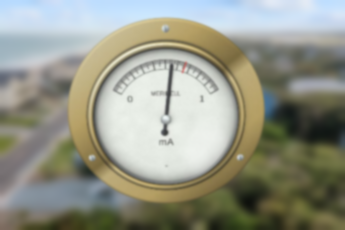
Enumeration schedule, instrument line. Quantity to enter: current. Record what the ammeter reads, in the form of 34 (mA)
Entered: 0.55 (mA)
